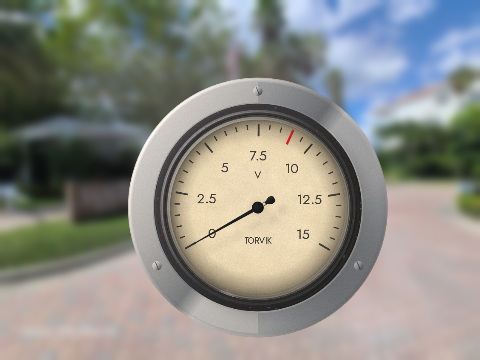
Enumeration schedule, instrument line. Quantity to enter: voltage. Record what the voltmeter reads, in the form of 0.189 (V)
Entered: 0 (V)
